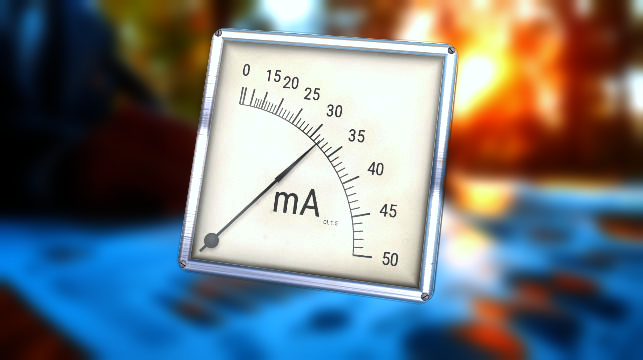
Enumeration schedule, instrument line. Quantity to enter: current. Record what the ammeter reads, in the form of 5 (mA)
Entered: 32 (mA)
